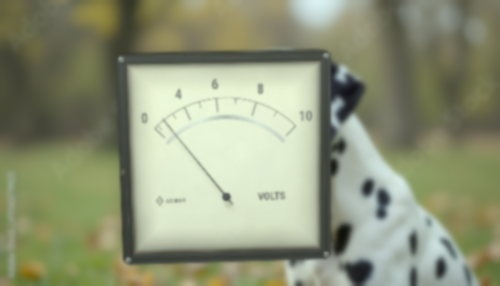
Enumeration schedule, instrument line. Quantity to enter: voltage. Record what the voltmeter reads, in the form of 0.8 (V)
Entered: 2 (V)
